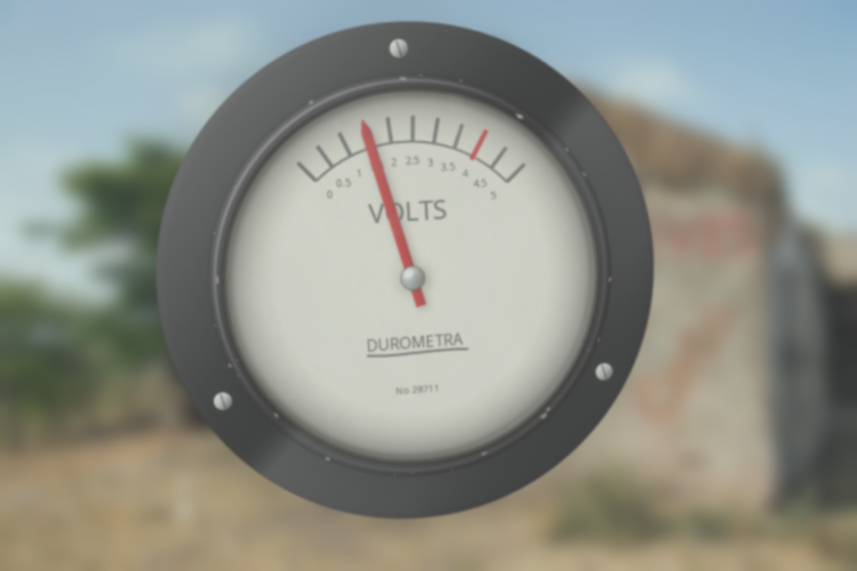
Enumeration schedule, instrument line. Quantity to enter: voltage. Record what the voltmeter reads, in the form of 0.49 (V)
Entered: 1.5 (V)
